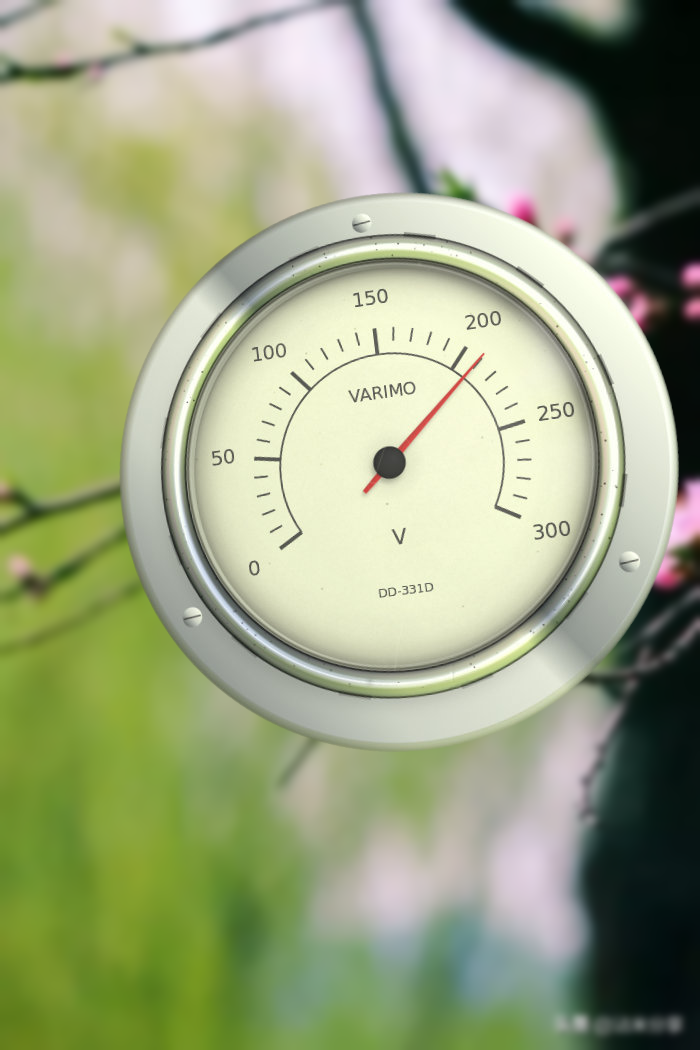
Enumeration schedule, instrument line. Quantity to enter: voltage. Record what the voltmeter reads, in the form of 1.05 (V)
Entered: 210 (V)
